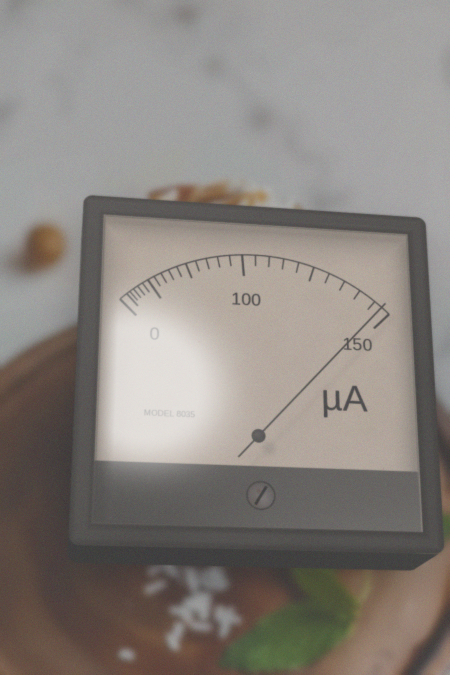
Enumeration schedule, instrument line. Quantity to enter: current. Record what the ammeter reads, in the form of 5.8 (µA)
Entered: 147.5 (µA)
